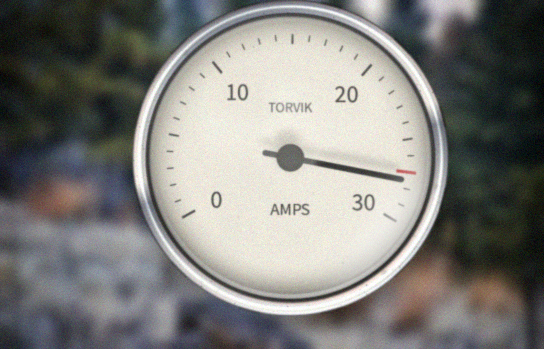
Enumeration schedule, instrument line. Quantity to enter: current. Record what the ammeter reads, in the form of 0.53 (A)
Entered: 27.5 (A)
